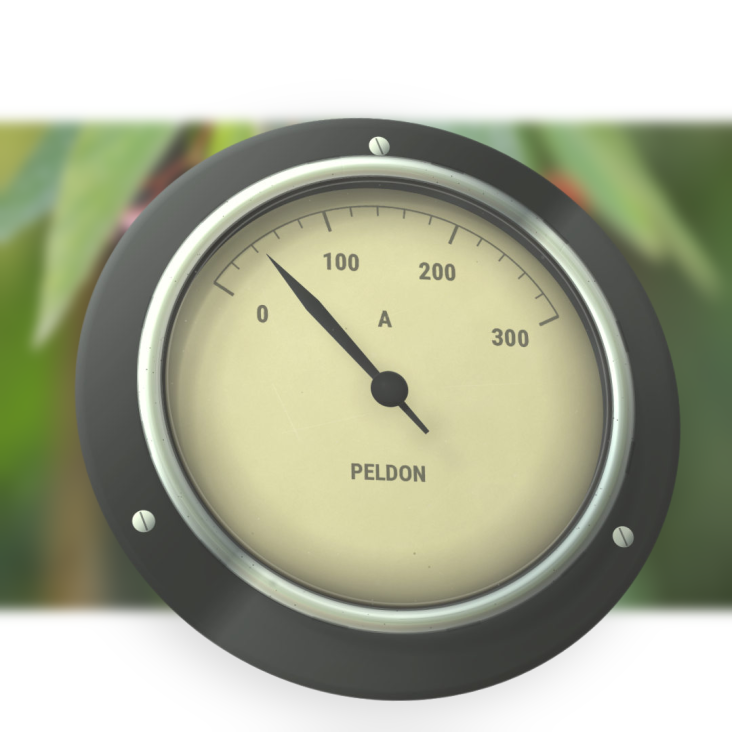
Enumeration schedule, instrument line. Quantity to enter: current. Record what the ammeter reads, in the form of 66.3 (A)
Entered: 40 (A)
